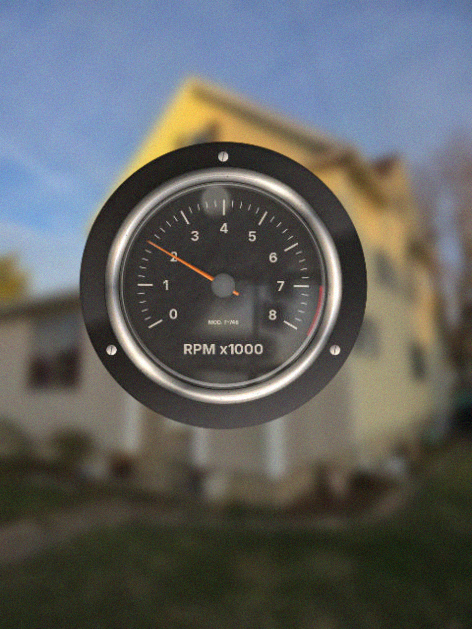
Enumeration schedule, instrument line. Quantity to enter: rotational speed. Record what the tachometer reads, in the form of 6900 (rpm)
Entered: 2000 (rpm)
